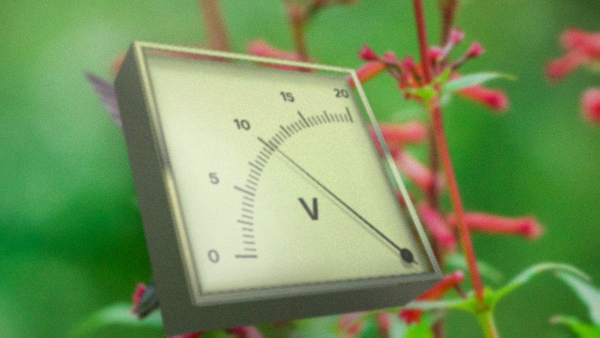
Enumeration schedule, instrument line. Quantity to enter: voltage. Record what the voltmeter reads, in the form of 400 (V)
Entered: 10 (V)
